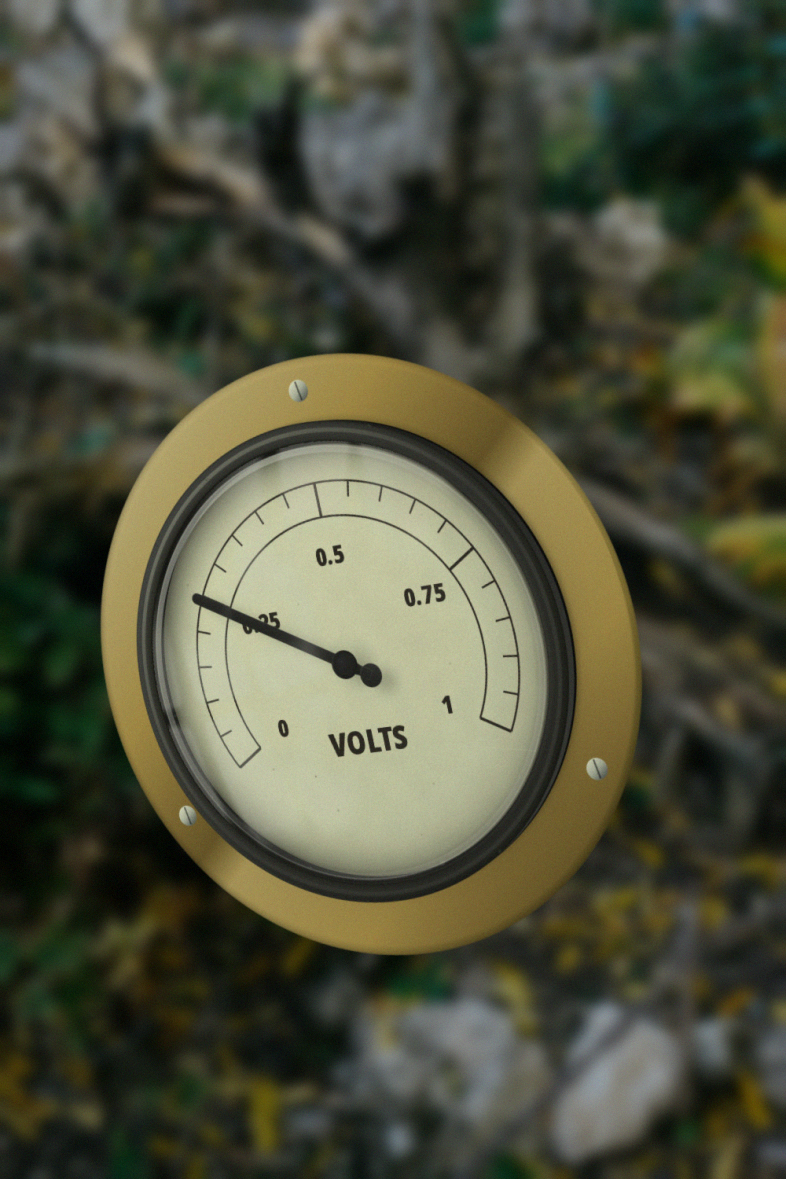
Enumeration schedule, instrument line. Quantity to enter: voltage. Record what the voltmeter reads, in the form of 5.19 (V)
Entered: 0.25 (V)
